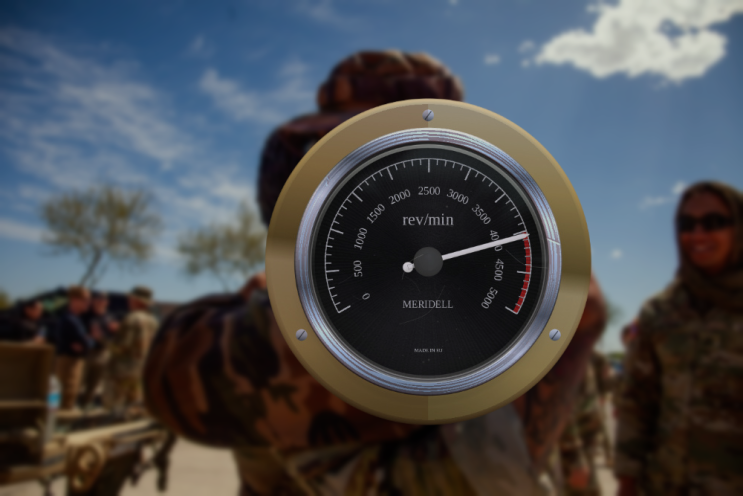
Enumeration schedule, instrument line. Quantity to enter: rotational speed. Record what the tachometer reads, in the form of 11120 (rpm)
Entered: 4050 (rpm)
